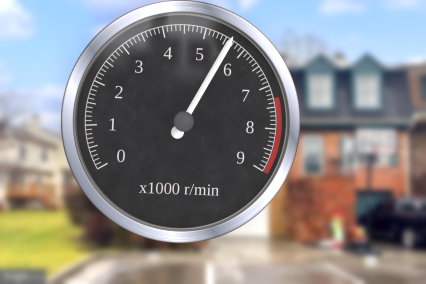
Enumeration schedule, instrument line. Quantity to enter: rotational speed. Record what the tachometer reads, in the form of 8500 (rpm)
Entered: 5600 (rpm)
